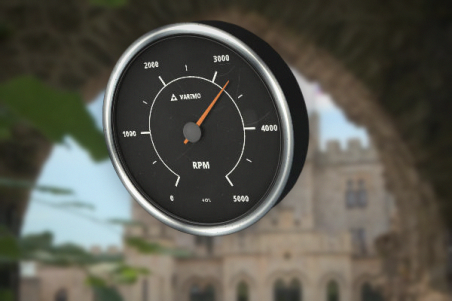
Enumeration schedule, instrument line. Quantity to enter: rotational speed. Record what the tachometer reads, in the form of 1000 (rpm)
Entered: 3250 (rpm)
